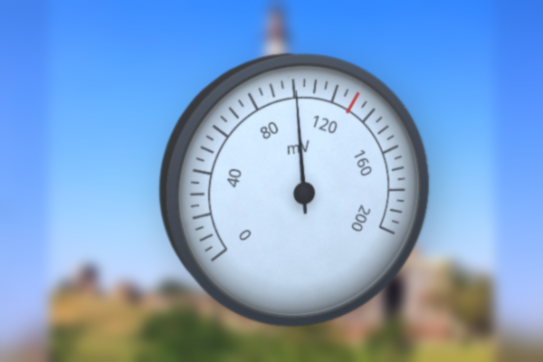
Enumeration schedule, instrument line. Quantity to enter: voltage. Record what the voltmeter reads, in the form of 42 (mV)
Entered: 100 (mV)
